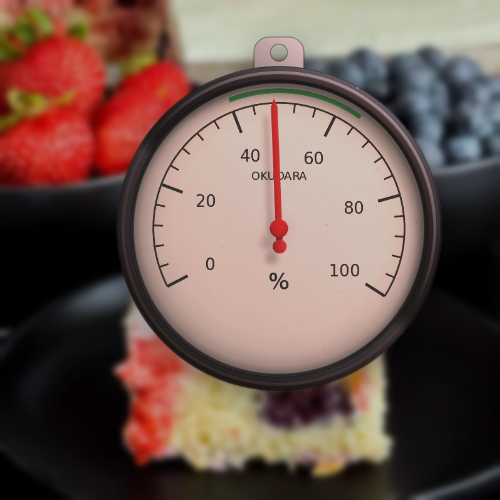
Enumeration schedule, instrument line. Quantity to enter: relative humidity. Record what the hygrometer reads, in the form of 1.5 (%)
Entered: 48 (%)
